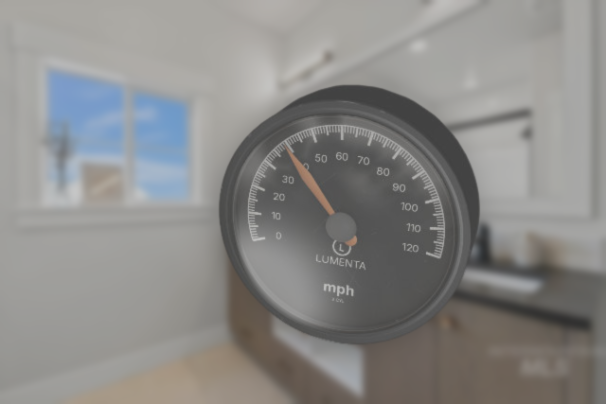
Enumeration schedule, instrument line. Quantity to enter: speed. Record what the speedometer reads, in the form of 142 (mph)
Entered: 40 (mph)
